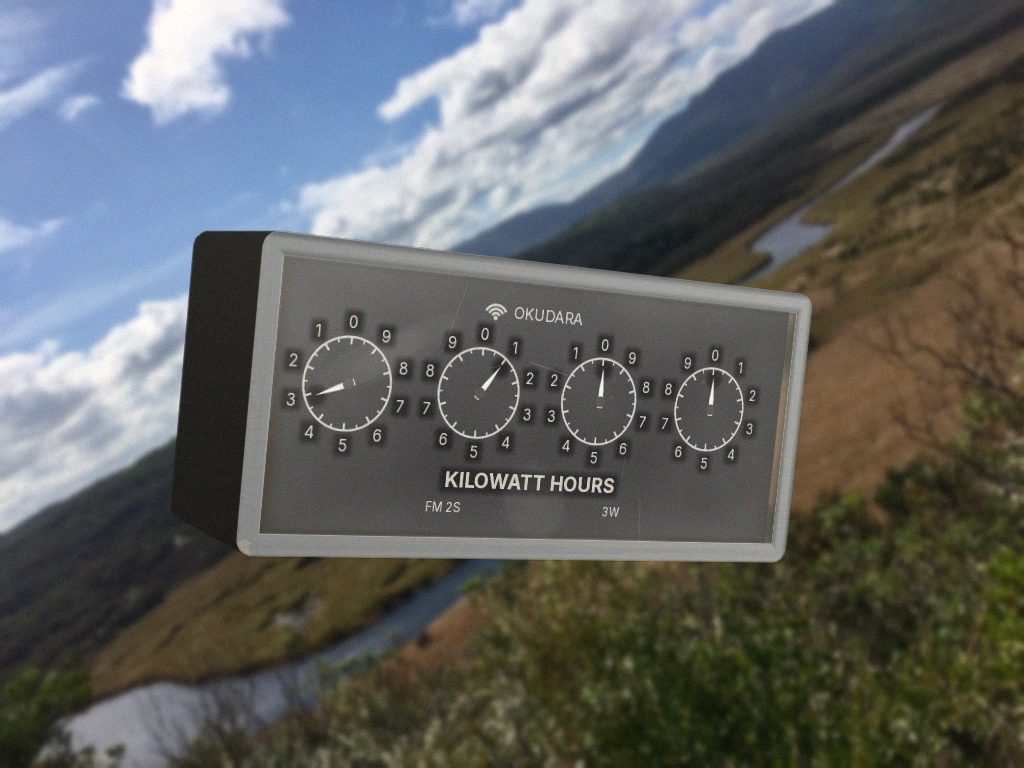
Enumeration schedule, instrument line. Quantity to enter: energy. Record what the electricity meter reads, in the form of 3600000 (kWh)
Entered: 3100 (kWh)
